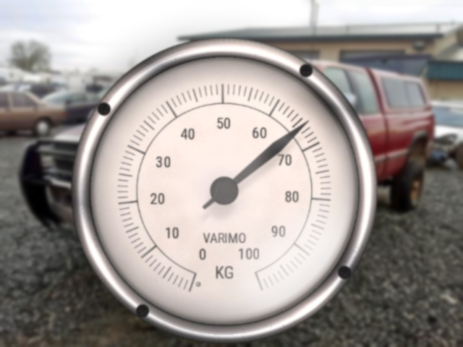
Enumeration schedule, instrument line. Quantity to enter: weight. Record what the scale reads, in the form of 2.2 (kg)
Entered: 66 (kg)
